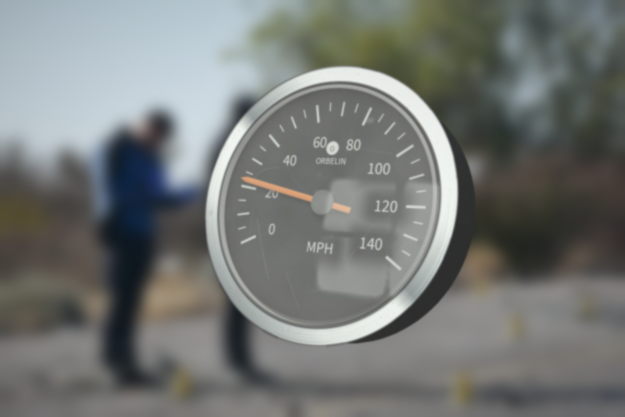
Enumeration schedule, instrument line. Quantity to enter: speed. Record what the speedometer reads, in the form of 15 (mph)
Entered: 22.5 (mph)
